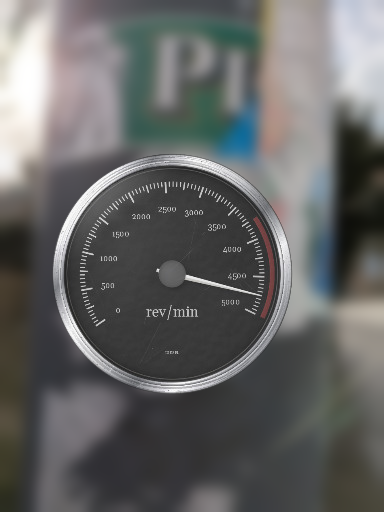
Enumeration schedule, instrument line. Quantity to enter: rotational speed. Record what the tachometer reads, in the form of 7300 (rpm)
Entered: 4750 (rpm)
